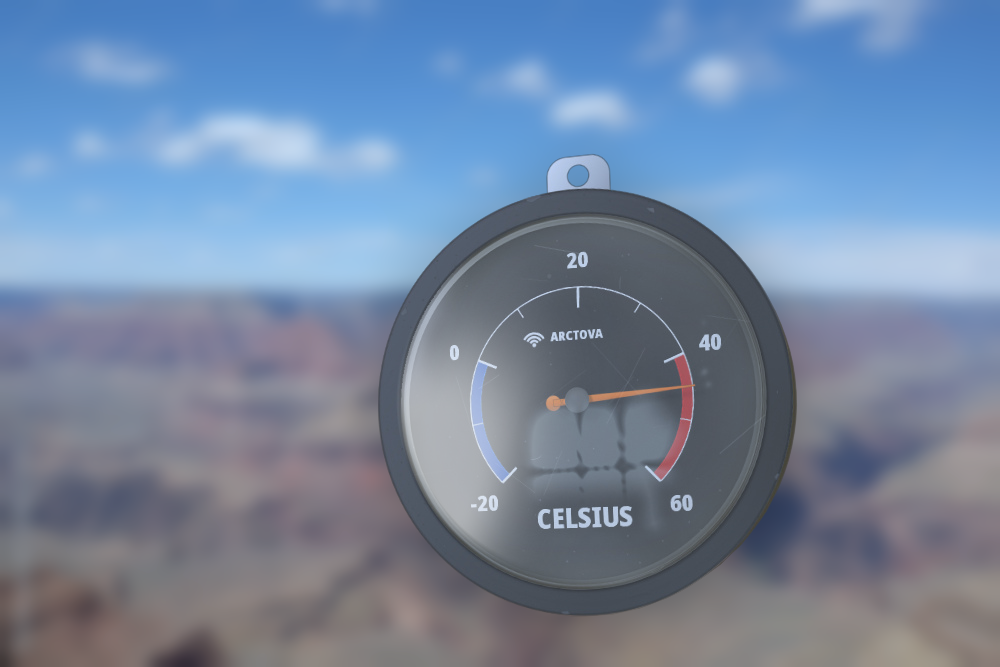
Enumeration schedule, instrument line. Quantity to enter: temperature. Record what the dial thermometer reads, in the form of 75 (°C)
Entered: 45 (°C)
